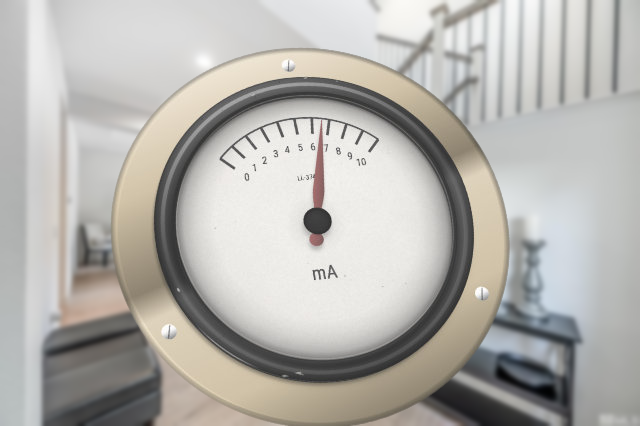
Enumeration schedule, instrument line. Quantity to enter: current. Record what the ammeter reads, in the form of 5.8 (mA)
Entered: 6.5 (mA)
